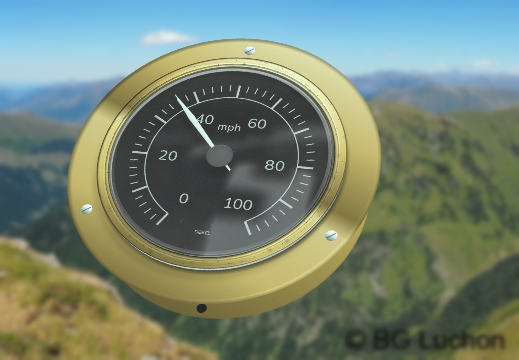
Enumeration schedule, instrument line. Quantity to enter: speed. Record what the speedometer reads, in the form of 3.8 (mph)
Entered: 36 (mph)
